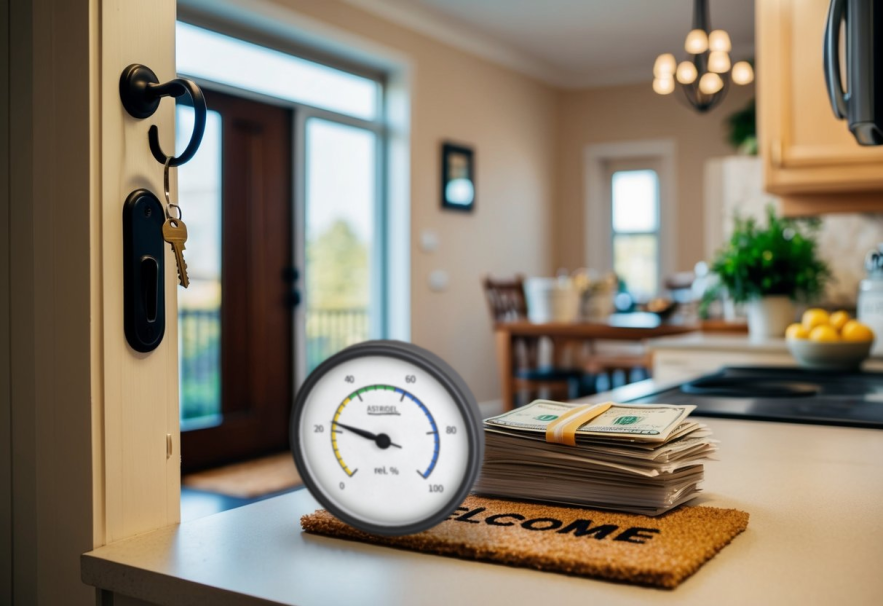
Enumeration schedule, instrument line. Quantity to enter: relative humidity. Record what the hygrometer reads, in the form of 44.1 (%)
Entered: 24 (%)
